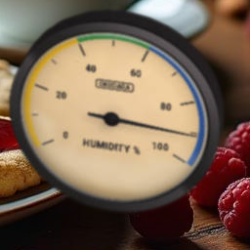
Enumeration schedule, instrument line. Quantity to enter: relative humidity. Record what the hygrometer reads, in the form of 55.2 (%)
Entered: 90 (%)
